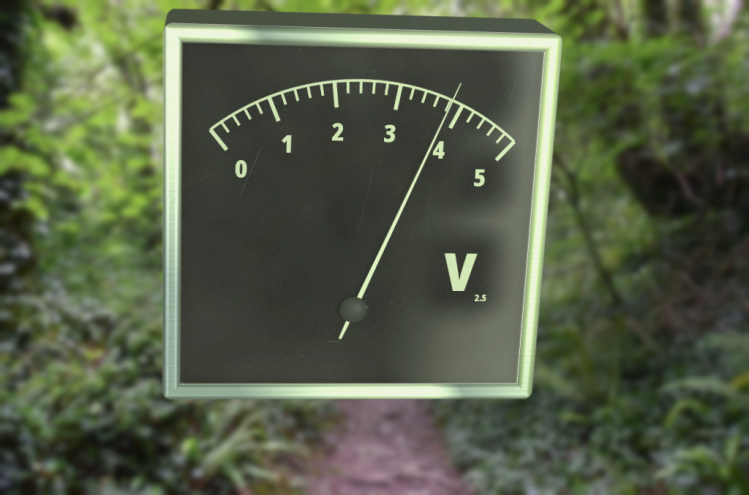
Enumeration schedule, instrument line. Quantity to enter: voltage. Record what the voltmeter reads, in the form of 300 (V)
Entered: 3.8 (V)
